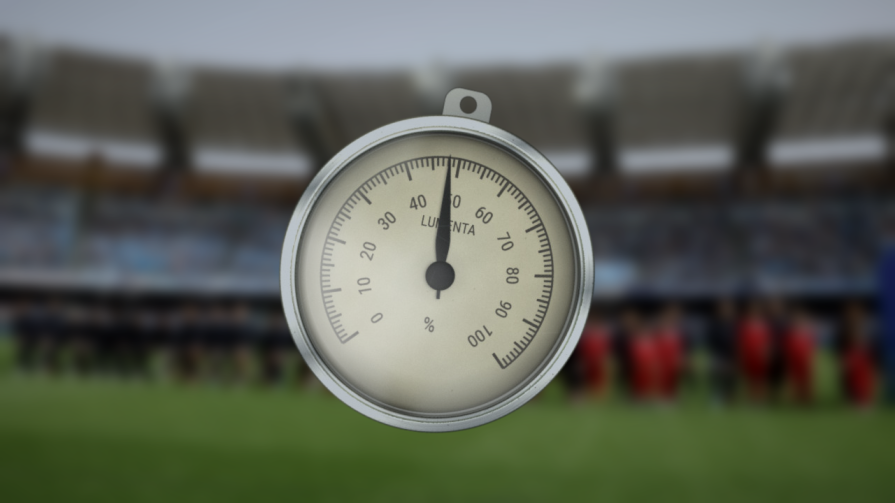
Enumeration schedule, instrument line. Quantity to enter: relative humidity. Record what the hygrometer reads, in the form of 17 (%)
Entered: 48 (%)
